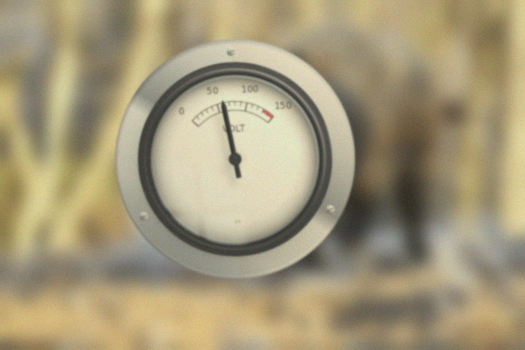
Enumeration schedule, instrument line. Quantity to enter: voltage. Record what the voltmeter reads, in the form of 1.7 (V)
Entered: 60 (V)
